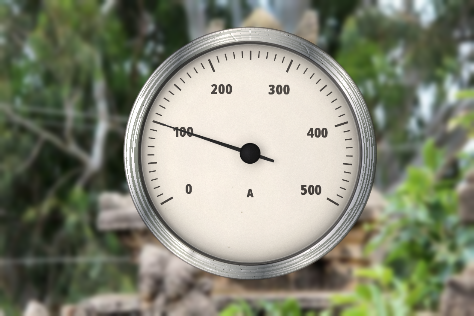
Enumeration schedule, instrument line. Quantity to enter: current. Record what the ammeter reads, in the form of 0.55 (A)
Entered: 100 (A)
